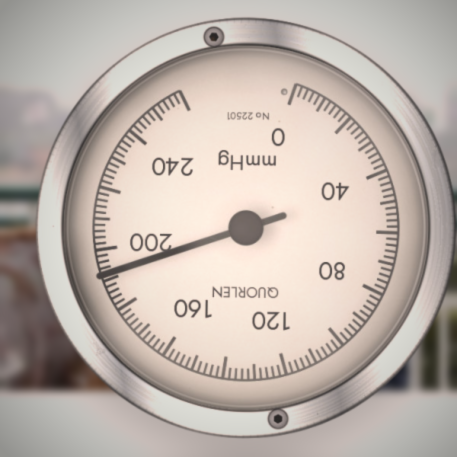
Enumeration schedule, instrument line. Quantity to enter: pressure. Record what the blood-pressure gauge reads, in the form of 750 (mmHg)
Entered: 192 (mmHg)
